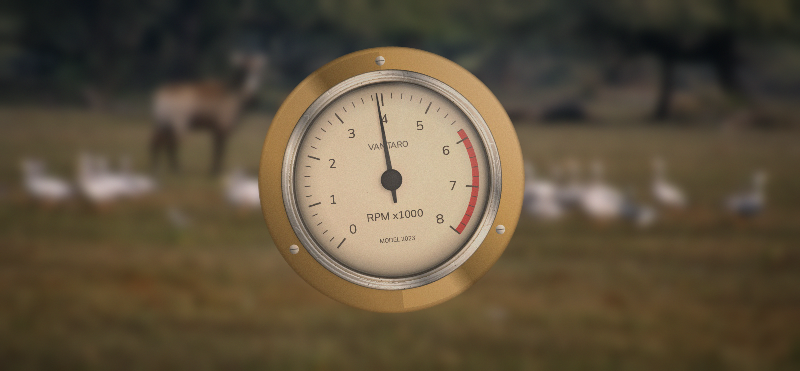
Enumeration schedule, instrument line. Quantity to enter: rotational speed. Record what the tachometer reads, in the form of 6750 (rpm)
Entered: 3900 (rpm)
